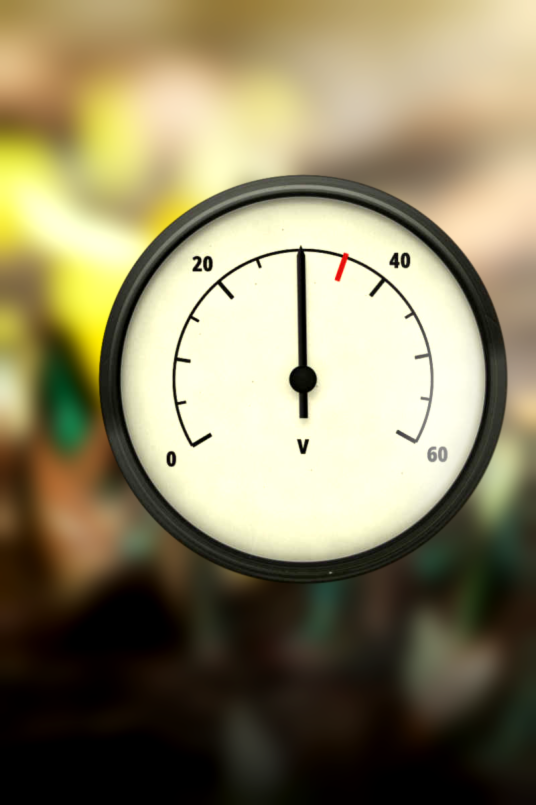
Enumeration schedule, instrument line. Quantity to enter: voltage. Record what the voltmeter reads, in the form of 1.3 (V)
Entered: 30 (V)
